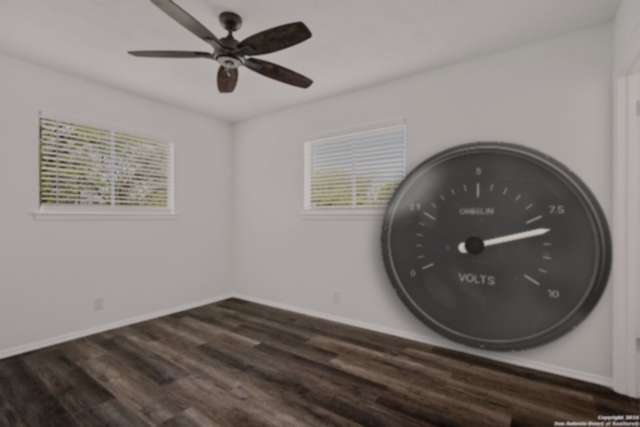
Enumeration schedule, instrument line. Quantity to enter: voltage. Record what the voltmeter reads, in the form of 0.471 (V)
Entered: 8 (V)
